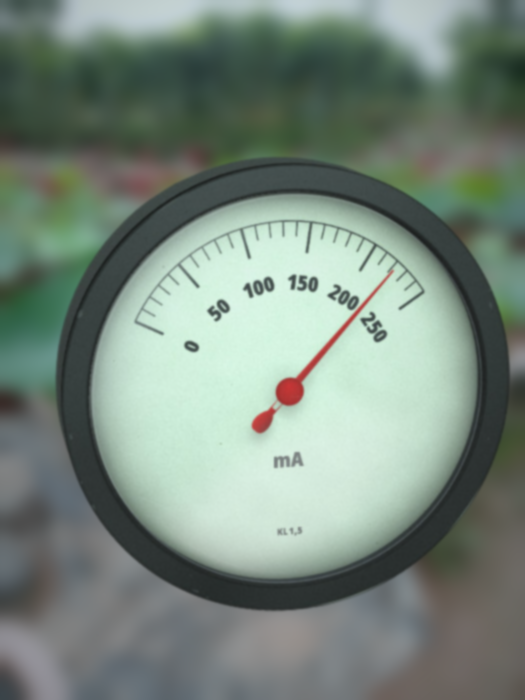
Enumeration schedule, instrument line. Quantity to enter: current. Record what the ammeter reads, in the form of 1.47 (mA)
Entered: 220 (mA)
